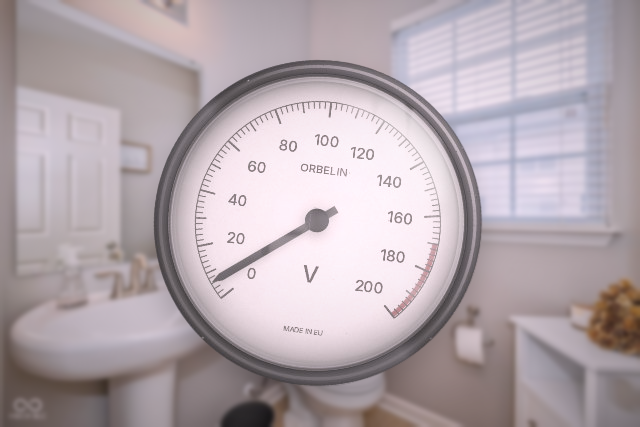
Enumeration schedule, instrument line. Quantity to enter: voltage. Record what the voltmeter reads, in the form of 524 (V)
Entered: 6 (V)
